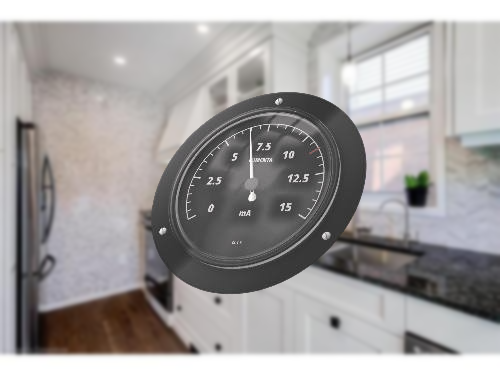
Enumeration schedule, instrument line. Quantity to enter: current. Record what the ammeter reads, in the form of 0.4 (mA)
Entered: 6.5 (mA)
